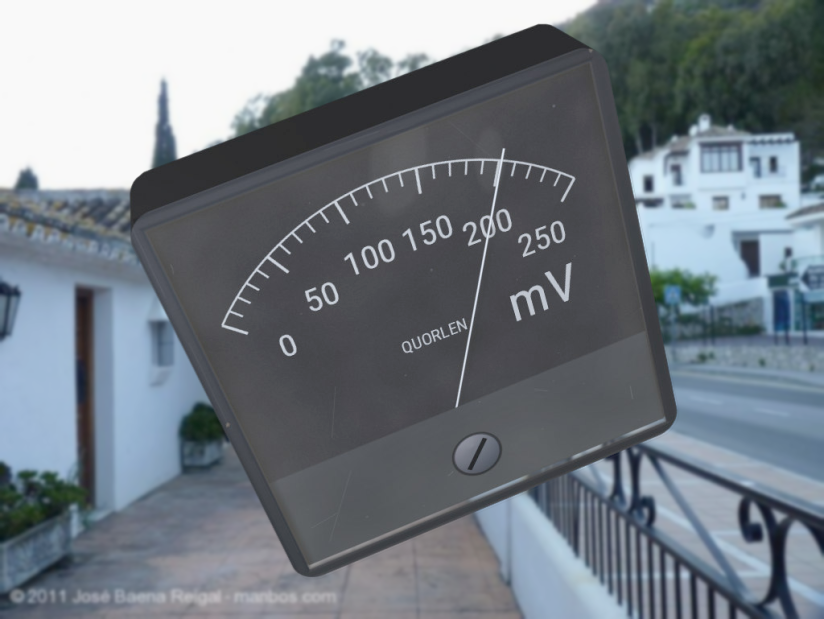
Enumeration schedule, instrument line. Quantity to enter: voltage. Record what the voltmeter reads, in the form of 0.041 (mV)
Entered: 200 (mV)
